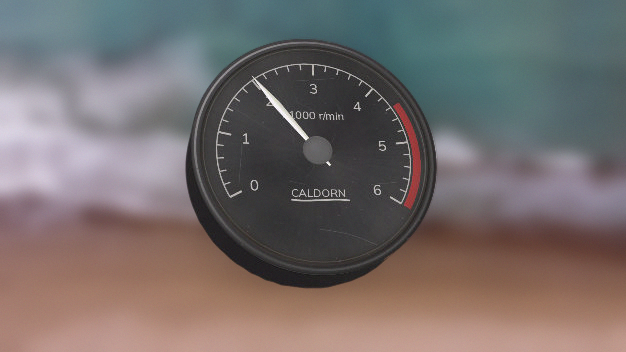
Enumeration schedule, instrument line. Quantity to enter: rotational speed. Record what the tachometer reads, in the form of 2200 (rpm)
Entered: 2000 (rpm)
